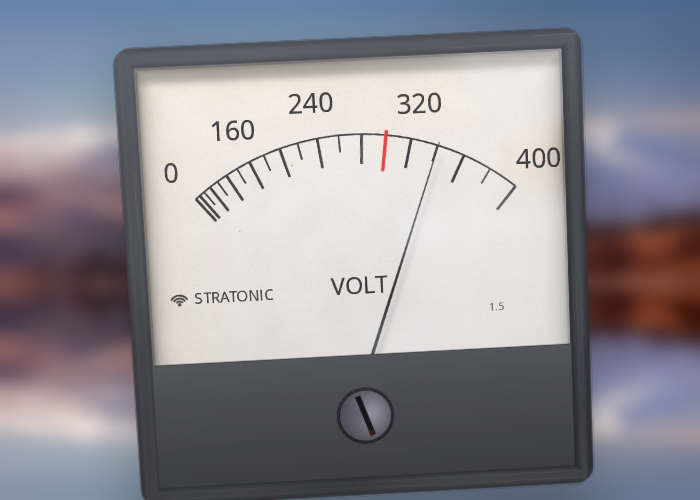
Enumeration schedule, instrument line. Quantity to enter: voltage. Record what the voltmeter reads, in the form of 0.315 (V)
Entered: 340 (V)
